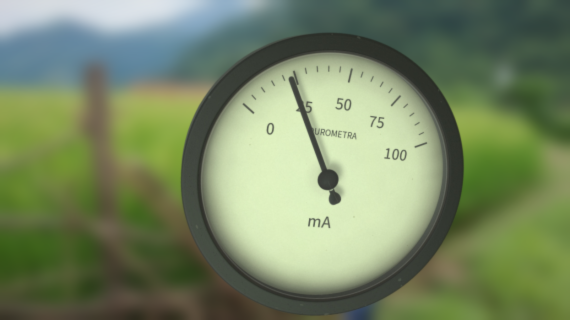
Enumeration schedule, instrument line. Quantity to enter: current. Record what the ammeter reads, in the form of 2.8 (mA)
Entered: 22.5 (mA)
